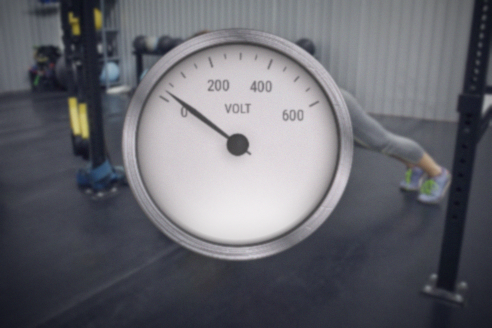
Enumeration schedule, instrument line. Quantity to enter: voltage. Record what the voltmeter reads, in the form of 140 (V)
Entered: 25 (V)
